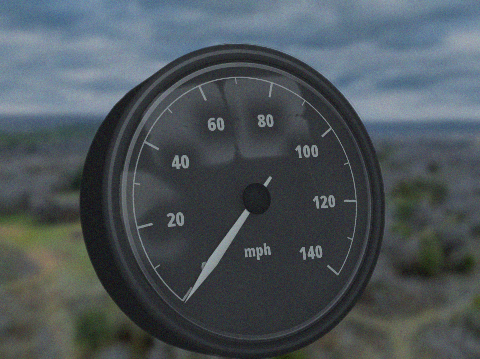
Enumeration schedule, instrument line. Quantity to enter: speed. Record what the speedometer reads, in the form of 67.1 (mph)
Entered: 0 (mph)
